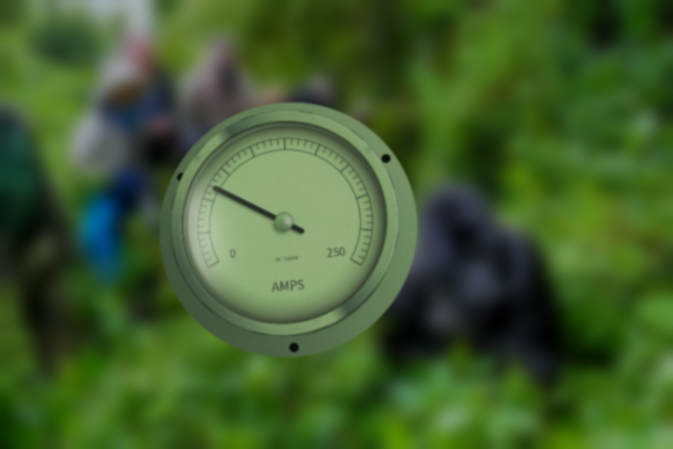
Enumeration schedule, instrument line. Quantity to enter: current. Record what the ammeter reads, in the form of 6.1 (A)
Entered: 60 (A)
